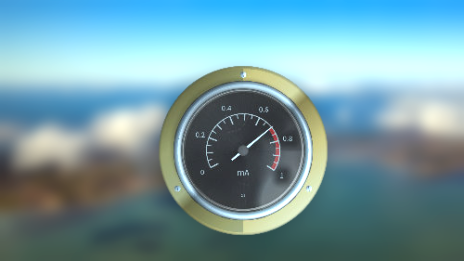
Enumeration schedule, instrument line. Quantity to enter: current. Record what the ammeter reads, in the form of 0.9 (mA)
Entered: 0.7 (mA)
